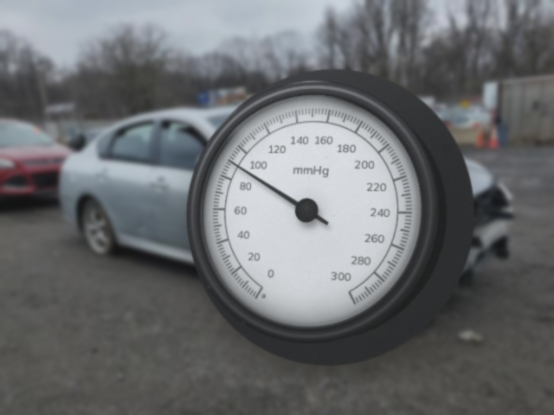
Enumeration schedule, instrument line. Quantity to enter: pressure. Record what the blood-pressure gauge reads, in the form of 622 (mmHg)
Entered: 90 (mmHg)
